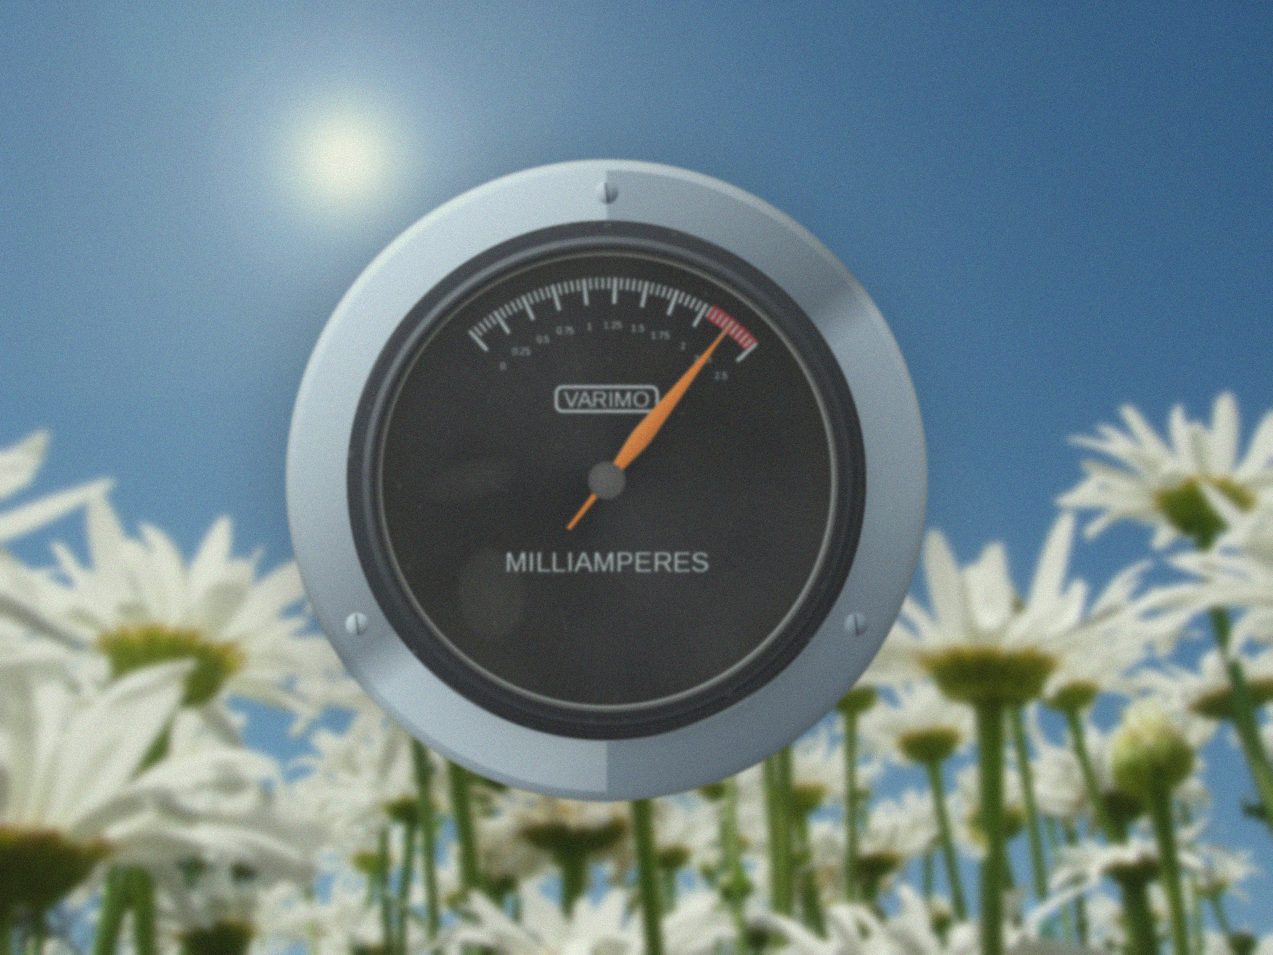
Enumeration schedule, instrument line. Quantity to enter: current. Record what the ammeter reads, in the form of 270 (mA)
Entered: 2.25 (mA)
